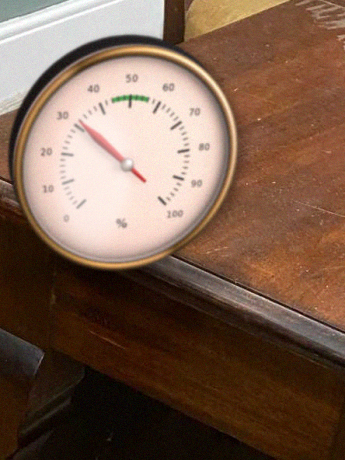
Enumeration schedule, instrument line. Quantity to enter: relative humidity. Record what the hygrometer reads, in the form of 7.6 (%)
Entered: 32 (%)
